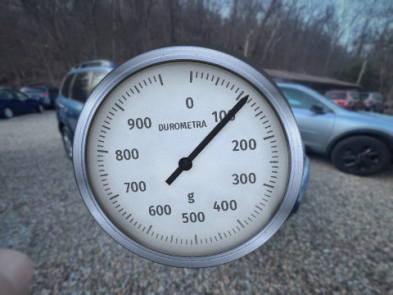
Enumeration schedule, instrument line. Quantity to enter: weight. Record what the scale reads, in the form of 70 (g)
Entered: 110 (g)
